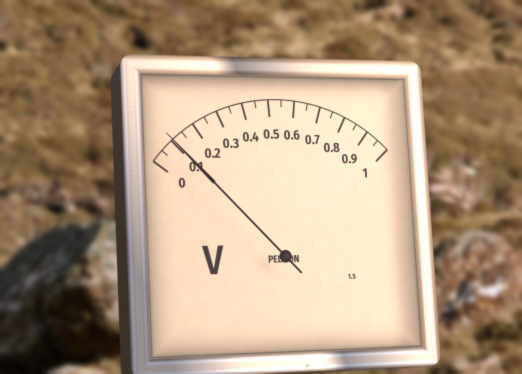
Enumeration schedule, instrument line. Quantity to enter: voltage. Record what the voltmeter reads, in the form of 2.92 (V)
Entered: 0.1 (V)
